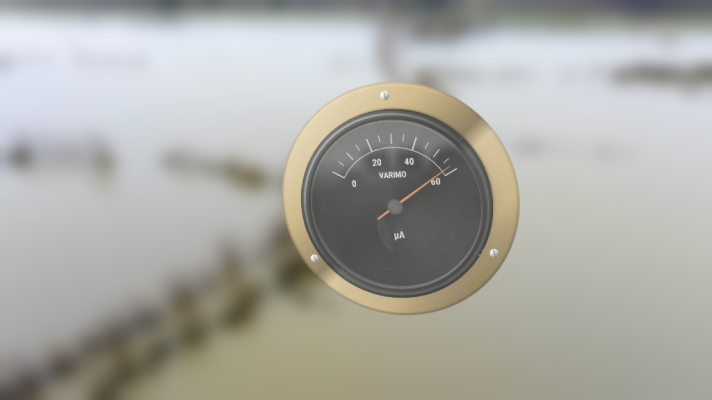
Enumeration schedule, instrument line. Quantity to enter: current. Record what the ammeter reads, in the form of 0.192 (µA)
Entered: 57.5 (µA)
